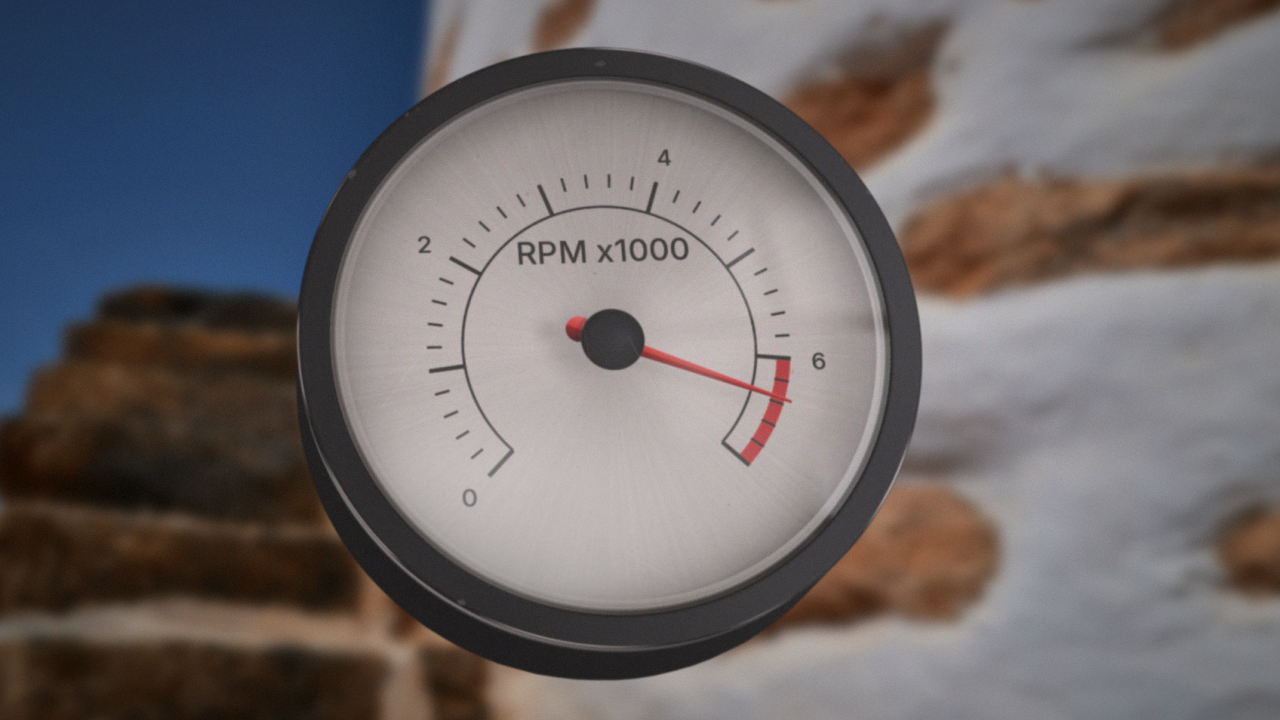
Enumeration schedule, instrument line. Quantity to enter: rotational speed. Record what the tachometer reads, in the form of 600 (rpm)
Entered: 6400 (rpm)
